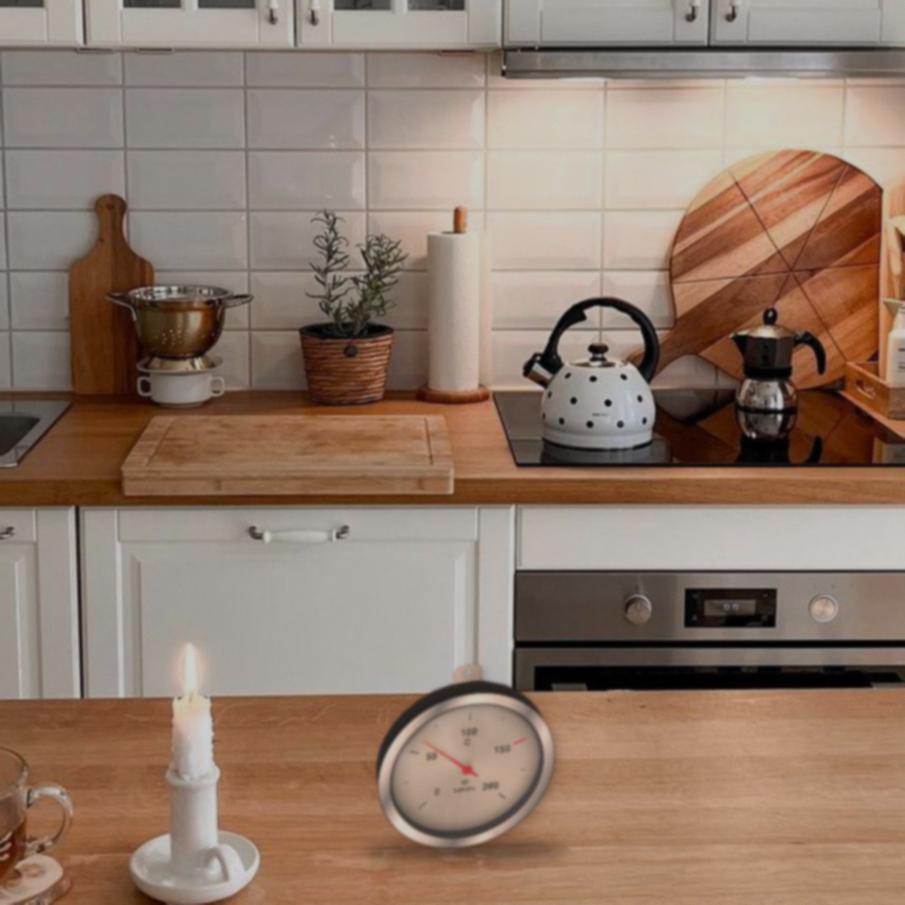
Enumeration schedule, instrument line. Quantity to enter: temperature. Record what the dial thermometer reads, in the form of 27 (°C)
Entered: 62.5 (°C)
